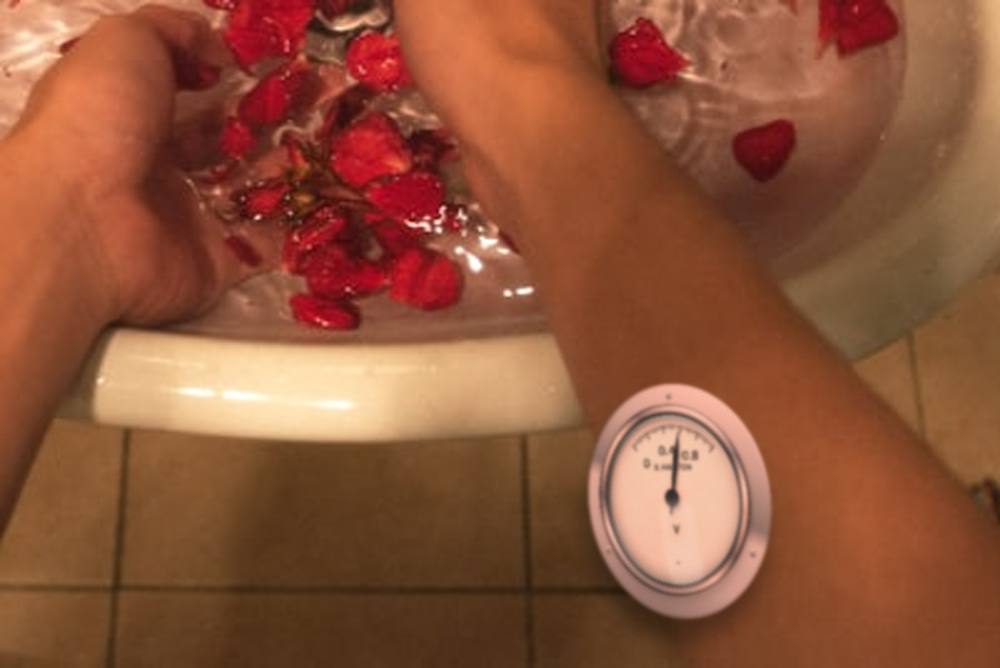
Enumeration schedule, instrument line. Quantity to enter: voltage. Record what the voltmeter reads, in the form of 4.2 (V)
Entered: 0.6 (V)
